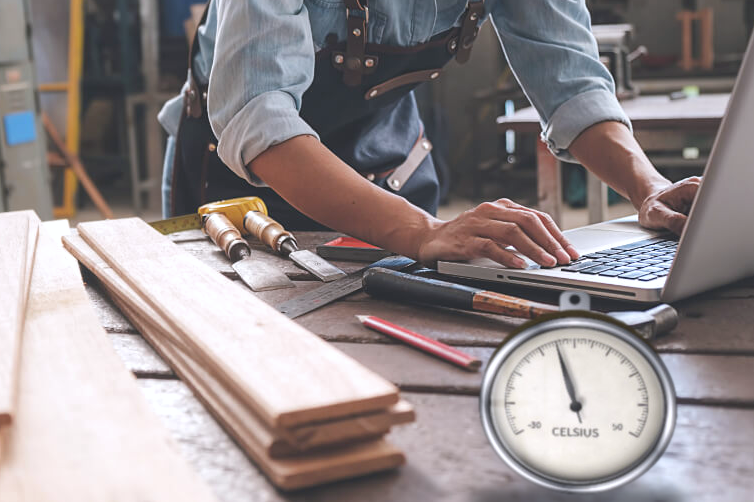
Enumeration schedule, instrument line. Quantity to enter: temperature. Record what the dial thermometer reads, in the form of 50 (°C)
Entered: 5 (°C)
